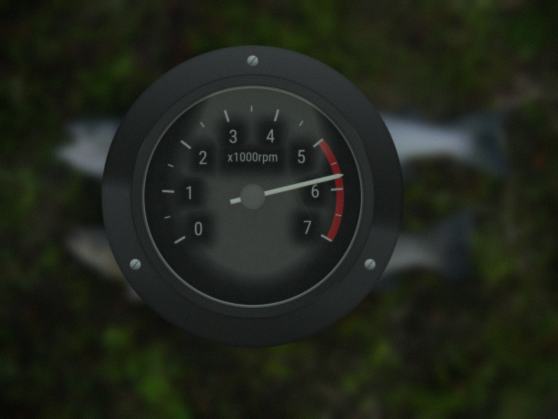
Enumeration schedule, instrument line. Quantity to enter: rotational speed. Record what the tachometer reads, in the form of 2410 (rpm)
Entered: 5750 (rpm)
